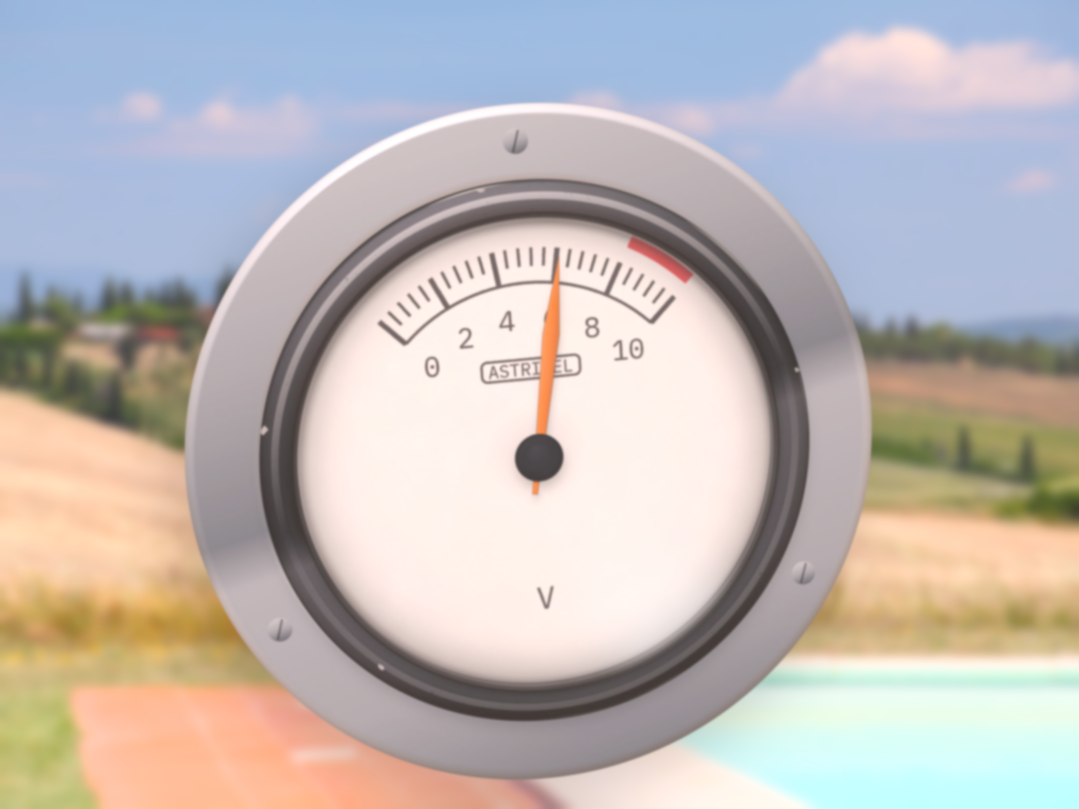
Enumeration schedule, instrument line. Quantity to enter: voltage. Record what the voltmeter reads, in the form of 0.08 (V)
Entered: 6 (V)
